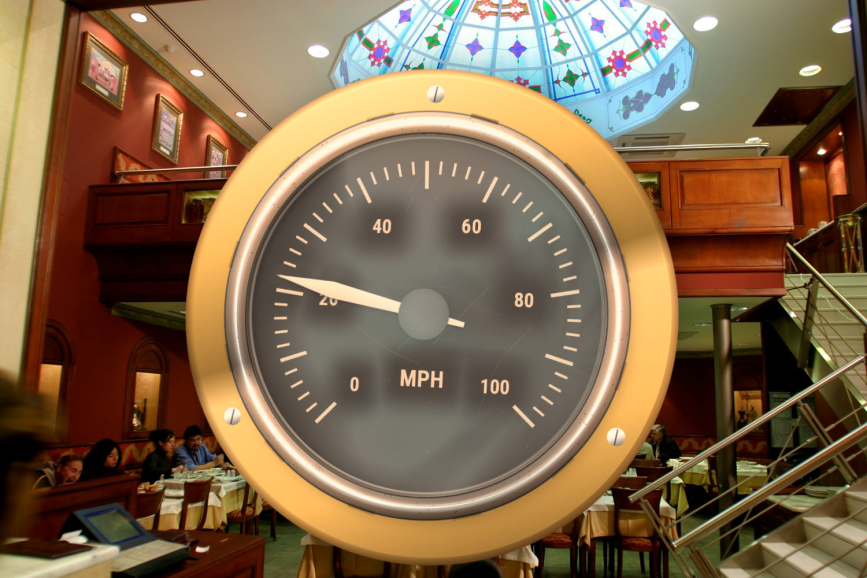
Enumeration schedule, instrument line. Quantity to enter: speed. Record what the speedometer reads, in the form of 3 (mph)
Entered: 22 (mph)
